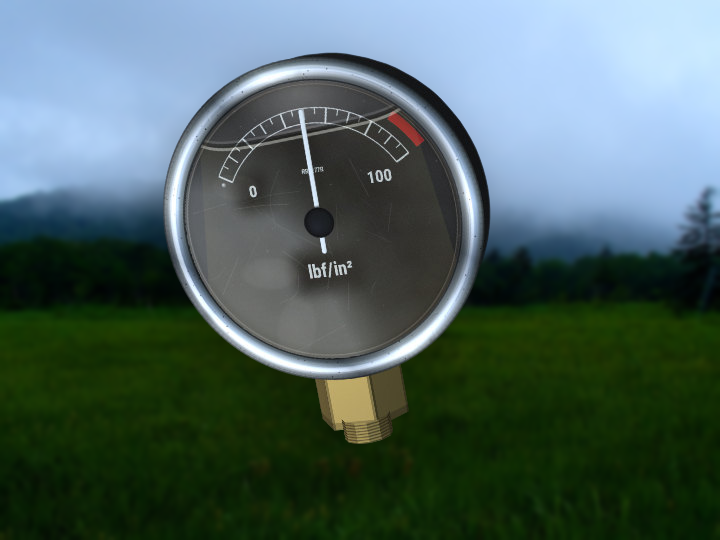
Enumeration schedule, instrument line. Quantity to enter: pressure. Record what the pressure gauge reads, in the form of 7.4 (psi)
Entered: 50 (psi)
